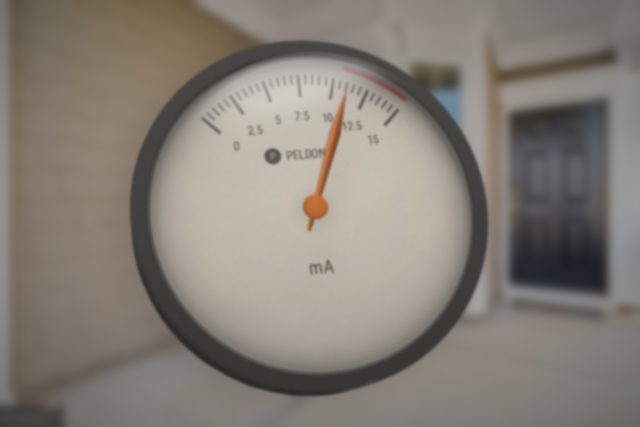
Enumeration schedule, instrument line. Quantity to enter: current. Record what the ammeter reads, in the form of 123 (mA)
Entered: 11 (mA)
